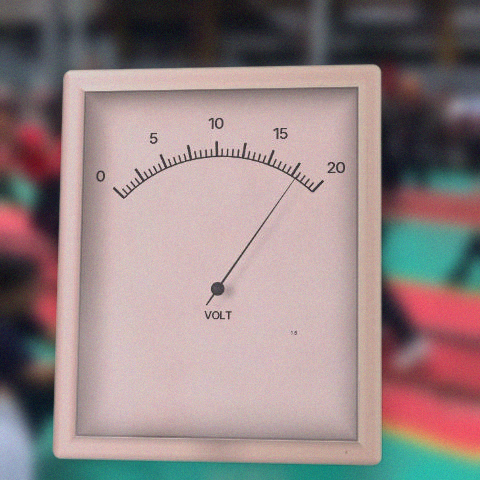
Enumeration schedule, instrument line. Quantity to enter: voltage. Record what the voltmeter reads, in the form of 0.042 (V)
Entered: 18 (V)
